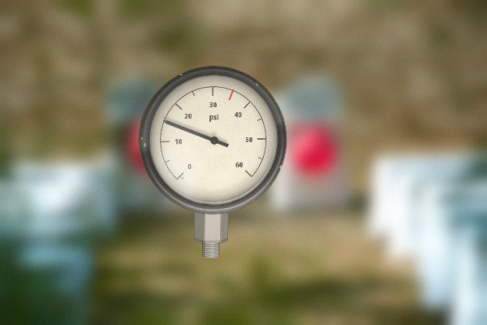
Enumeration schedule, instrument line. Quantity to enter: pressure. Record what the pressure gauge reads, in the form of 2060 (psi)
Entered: 15 (psi)
